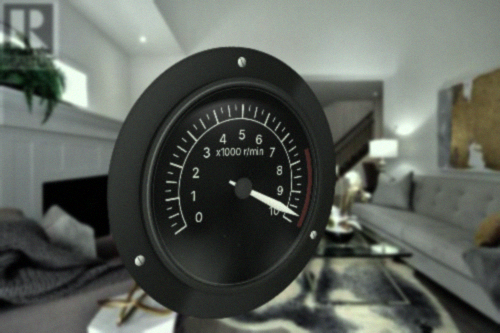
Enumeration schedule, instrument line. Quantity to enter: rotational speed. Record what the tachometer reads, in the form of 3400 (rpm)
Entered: 9750 (rpm)
